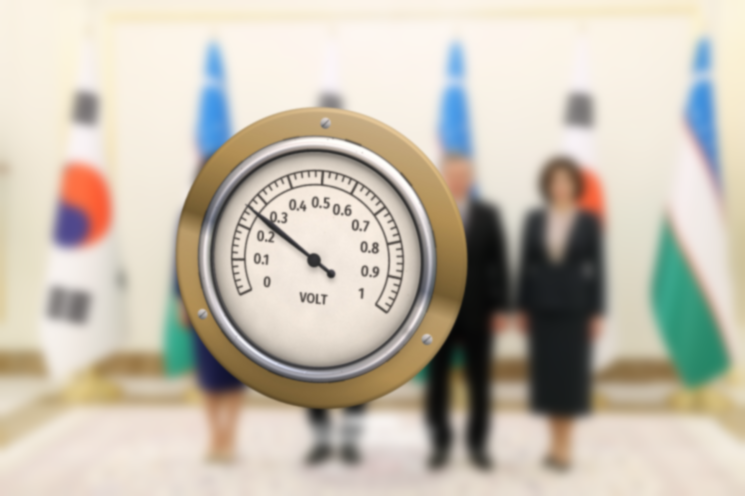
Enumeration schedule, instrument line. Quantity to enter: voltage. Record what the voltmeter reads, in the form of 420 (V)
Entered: 0.26 (V)
